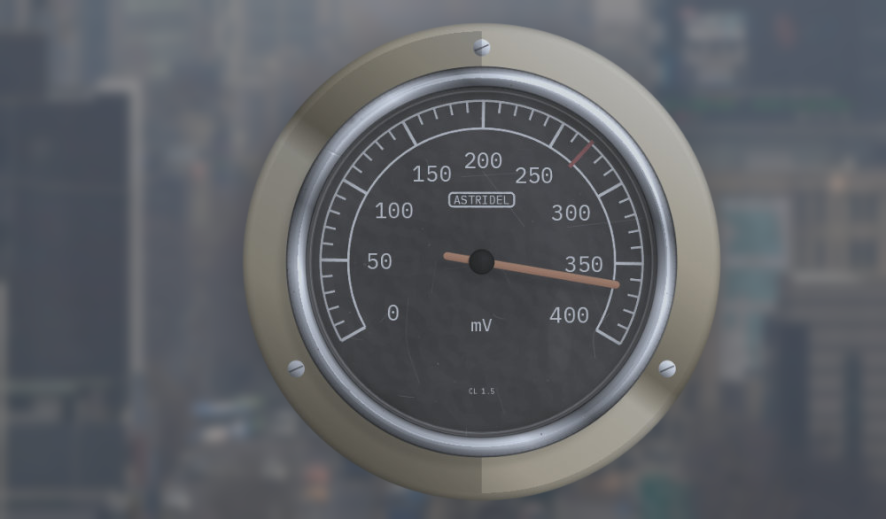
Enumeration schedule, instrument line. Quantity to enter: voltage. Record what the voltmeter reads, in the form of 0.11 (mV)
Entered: 365 (mV)
